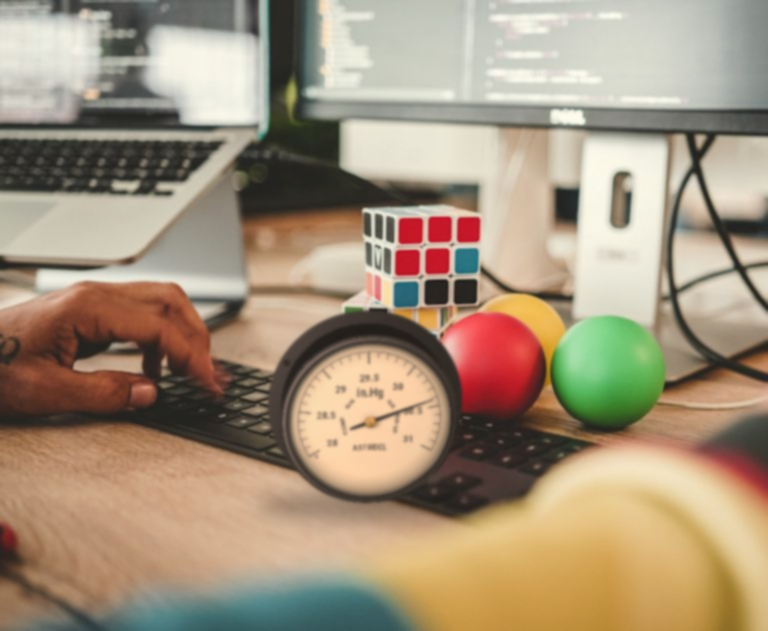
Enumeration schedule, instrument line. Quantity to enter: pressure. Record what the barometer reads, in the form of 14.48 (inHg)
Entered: 30.4 (inHg)
